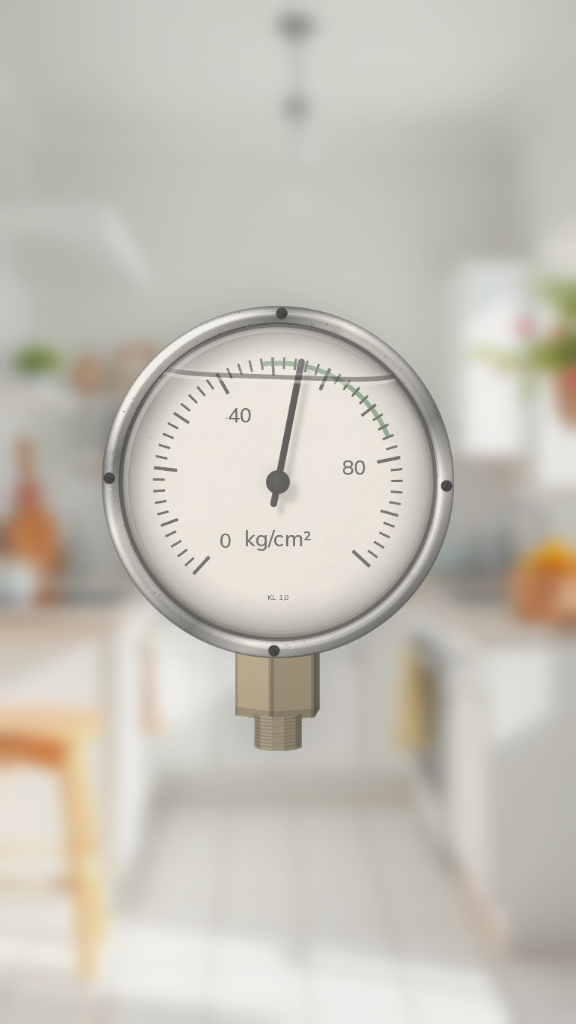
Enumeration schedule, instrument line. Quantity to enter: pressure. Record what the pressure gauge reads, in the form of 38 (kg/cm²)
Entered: 55 (kg/cm²)
